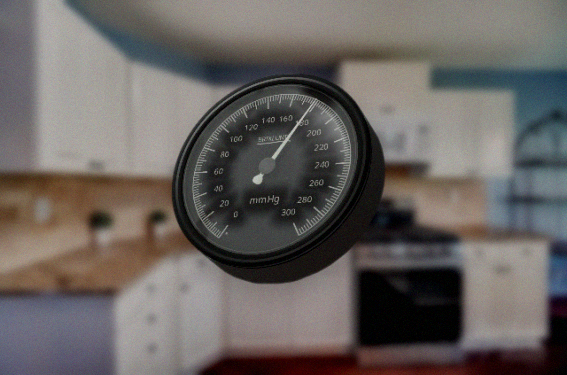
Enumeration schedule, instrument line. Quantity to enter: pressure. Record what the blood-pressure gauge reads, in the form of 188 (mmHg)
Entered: 180 (mmHg)
